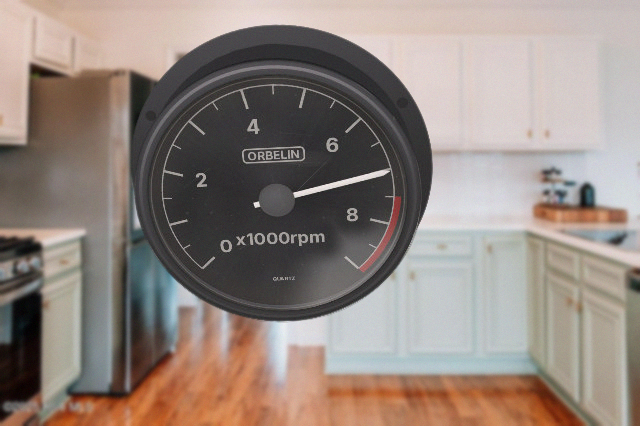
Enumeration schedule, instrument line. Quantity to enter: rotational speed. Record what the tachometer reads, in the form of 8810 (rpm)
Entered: 7000 (rpm)
